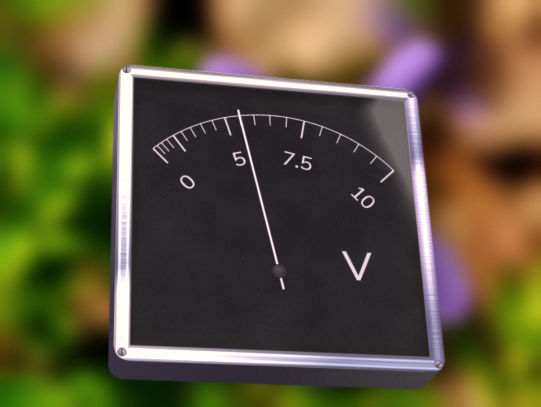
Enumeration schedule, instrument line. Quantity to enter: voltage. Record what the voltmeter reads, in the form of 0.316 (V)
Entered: 5.5 (V)
